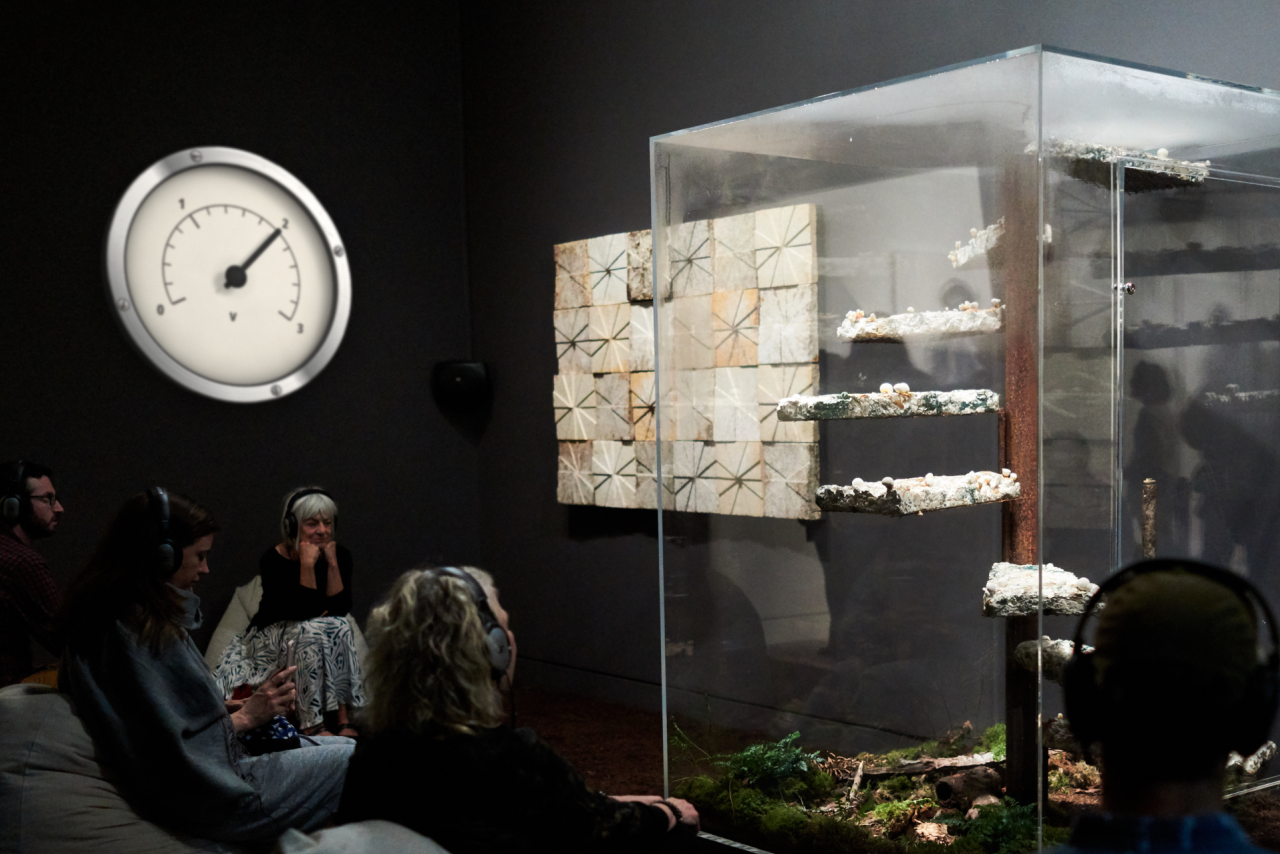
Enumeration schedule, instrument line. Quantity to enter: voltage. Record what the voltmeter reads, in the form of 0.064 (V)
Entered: 2 (V)
